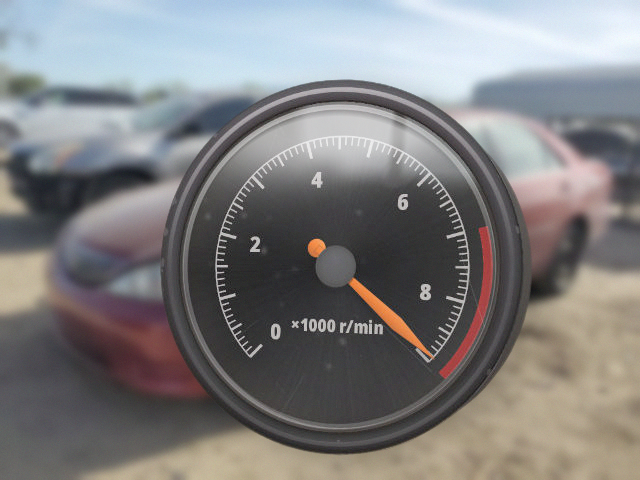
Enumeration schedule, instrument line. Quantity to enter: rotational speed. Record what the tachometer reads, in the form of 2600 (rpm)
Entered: 8900 (rpm)
